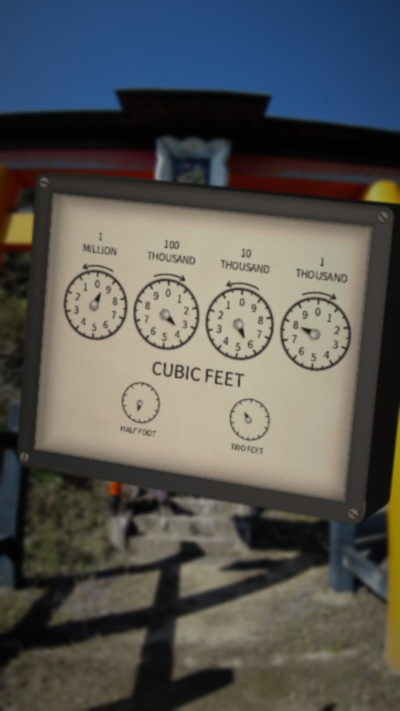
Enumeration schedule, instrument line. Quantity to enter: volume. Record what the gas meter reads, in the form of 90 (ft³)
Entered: 935800 (ft³)
